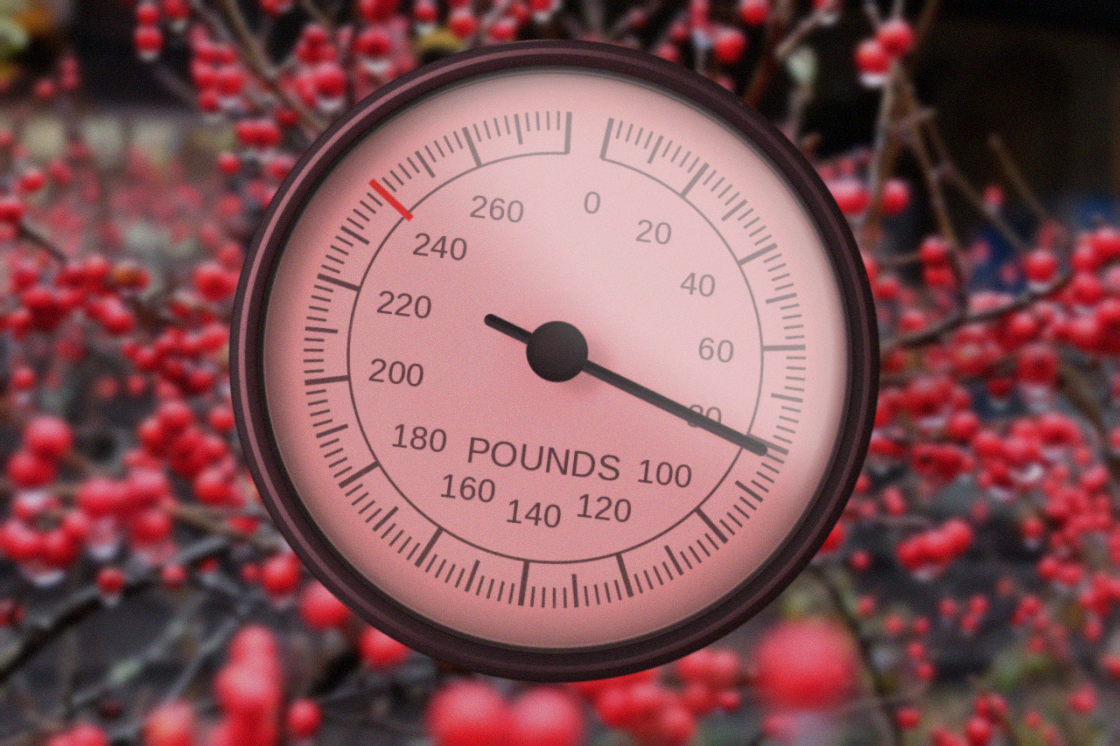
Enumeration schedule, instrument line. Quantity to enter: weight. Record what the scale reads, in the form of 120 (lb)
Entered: 82 (lb)
